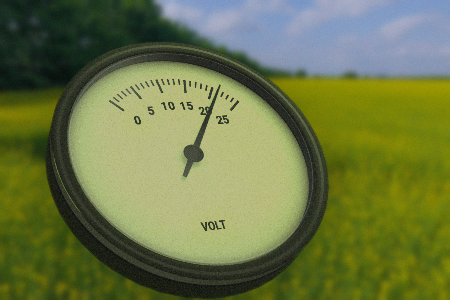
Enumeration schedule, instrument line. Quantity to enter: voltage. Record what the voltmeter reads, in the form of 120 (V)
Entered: 21 (V)
